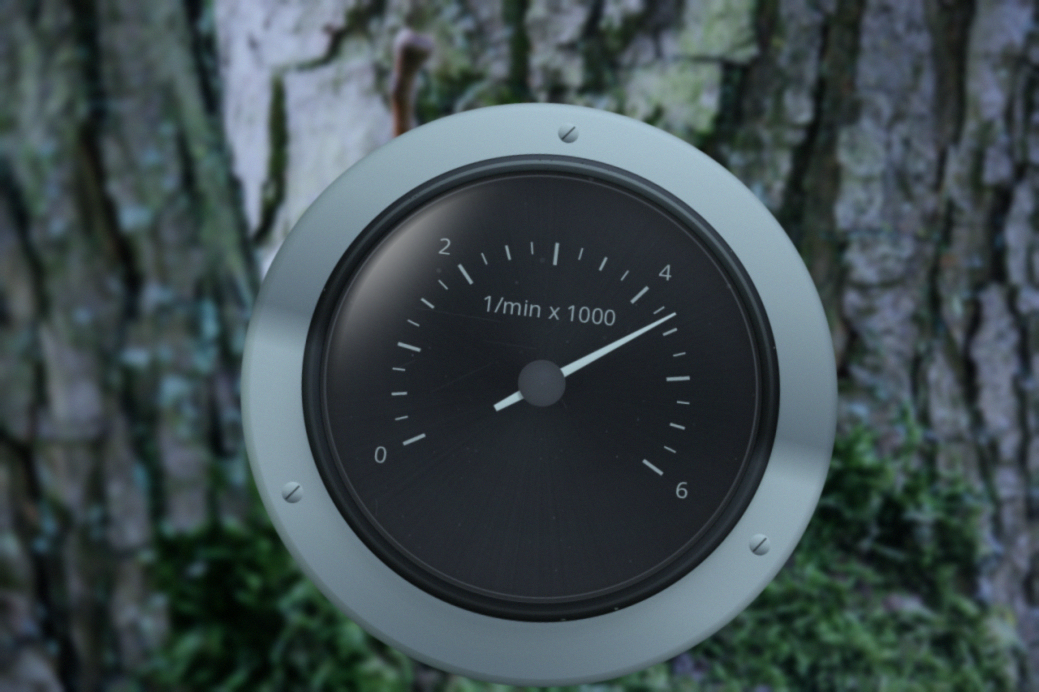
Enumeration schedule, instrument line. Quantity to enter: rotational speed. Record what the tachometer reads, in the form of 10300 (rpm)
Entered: 4375 (rpm)
